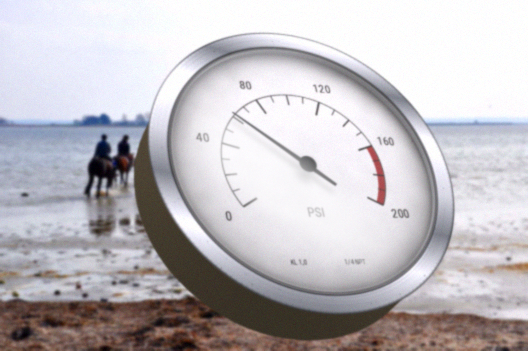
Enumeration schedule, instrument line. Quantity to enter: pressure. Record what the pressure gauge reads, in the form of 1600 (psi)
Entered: 60 (psi)
